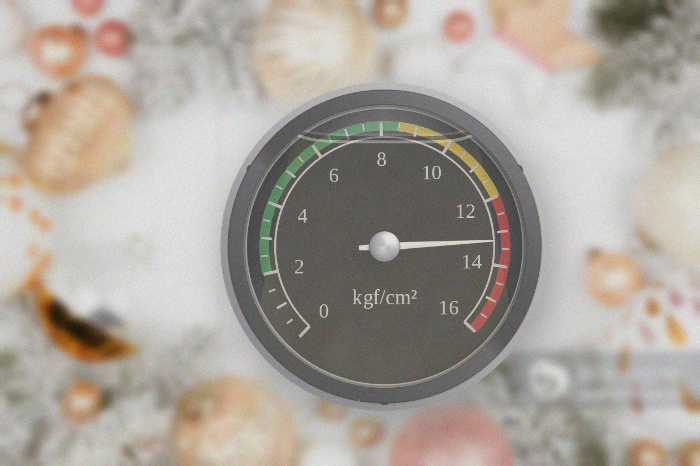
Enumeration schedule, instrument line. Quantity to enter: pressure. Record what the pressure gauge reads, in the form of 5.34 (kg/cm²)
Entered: 13.25 (kg/cm²)
